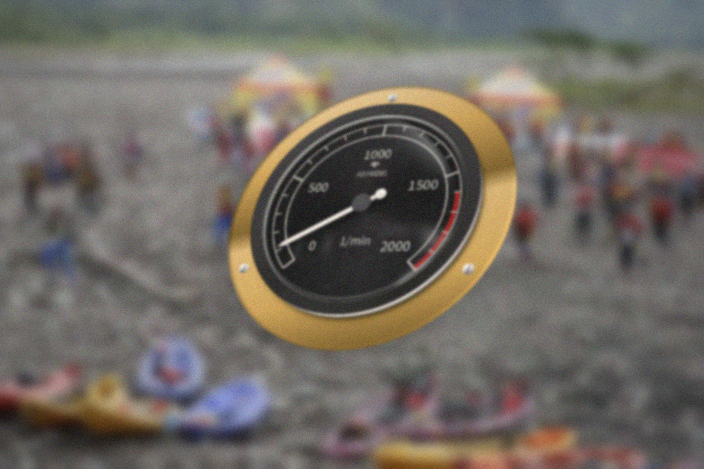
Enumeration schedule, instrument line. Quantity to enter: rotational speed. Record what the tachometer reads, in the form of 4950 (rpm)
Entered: 100 (rpm)
